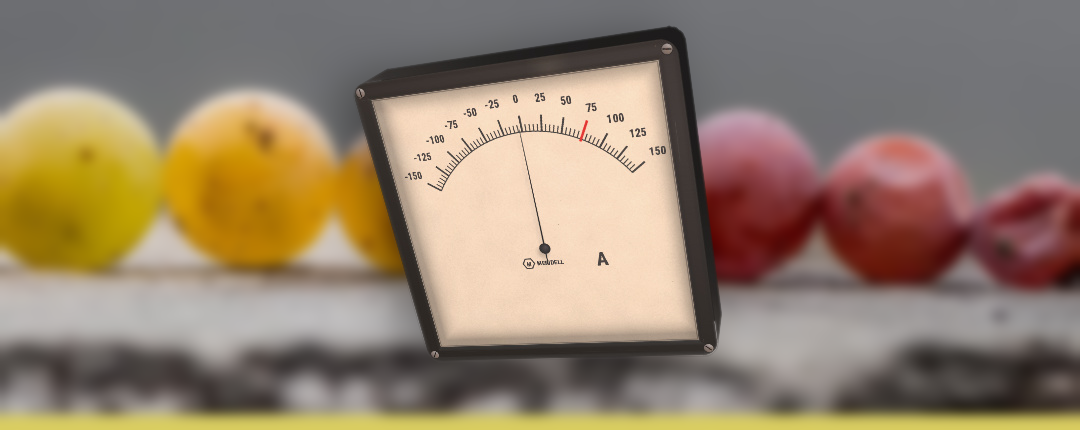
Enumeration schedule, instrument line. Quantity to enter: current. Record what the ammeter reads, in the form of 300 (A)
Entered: 0 (A)
